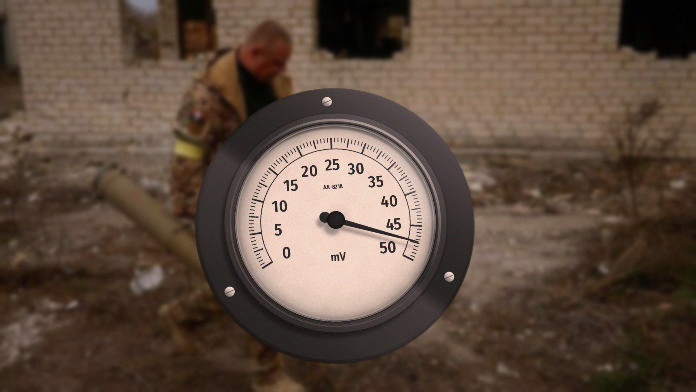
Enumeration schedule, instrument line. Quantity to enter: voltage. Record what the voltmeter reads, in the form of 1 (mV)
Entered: 47.5 (mV)
